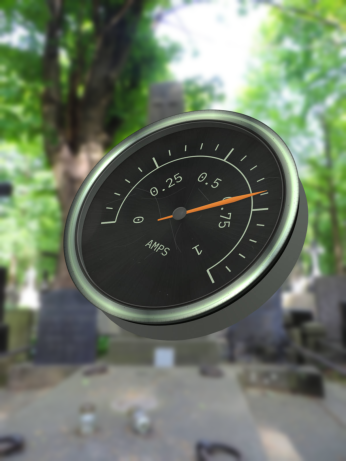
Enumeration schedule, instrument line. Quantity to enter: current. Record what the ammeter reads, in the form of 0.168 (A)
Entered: 0.7 (A)
